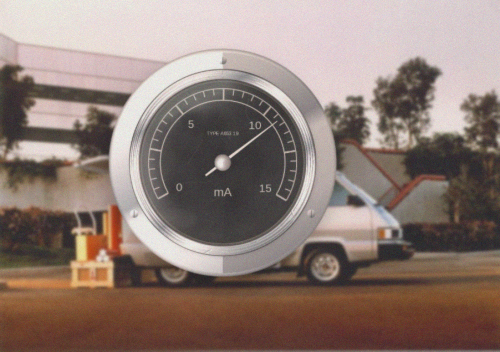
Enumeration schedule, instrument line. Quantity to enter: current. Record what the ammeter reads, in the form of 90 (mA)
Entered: 10.75 (mA)
